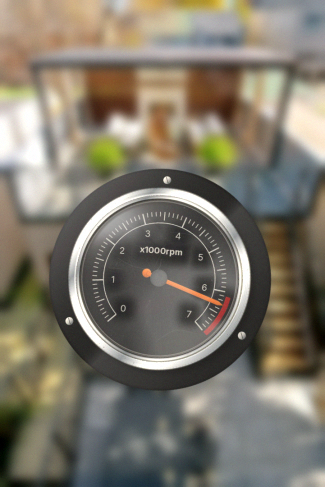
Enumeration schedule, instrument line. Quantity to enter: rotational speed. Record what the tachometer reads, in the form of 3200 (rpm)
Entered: 6300 (rpm)
